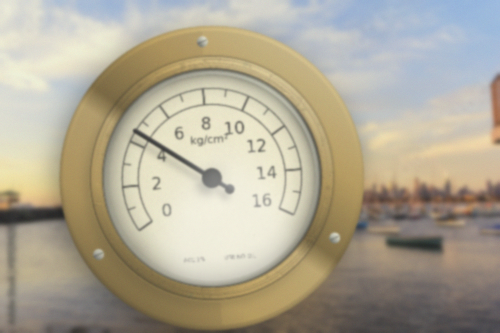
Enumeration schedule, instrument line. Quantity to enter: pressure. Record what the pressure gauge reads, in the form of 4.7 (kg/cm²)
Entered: 4.5 (kg/cm²)
